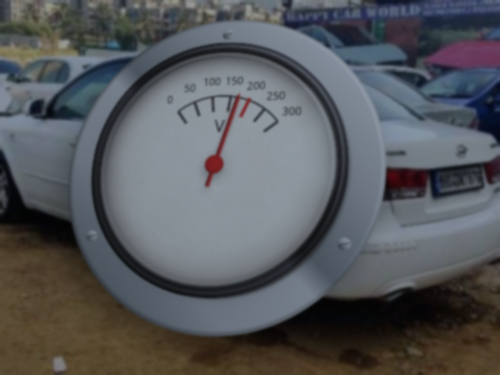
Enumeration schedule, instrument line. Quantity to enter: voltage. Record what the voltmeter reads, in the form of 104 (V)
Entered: 175 (V)
